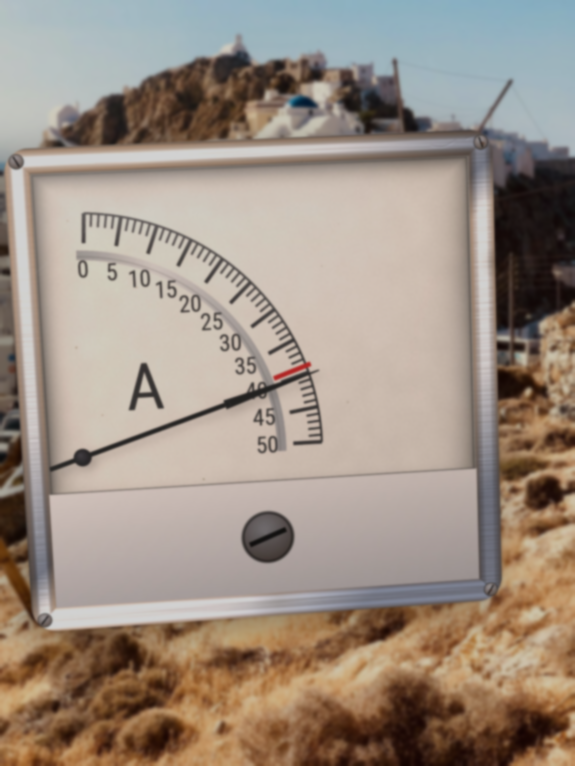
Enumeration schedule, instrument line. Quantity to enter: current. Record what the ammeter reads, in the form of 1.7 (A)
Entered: 40 (A)
